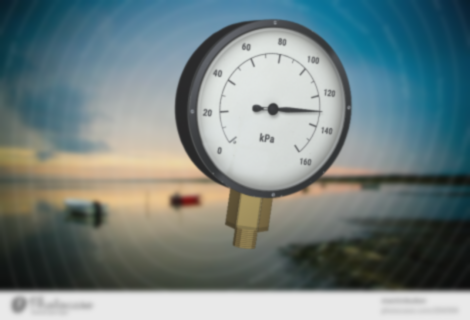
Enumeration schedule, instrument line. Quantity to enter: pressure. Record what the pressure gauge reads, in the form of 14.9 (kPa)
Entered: 130 (kPa)
